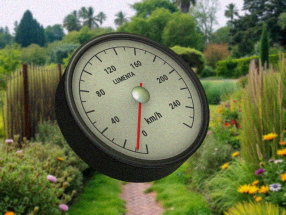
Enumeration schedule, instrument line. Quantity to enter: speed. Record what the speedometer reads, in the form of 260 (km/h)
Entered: 10 (km/h)
